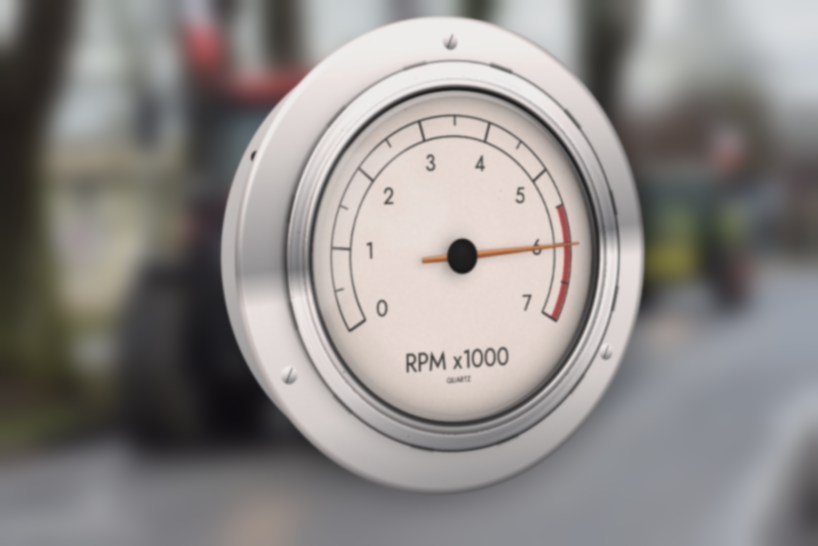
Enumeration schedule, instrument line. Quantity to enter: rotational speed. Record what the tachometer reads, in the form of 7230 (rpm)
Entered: 6000 (rpm)
